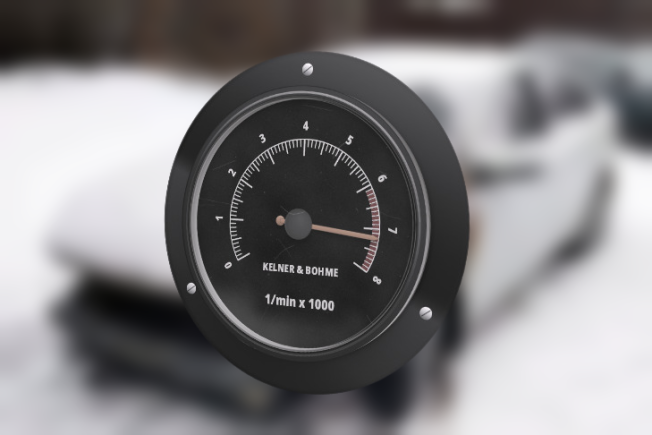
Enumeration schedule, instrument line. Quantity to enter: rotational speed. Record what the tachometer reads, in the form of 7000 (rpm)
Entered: 7200 (rpm)
